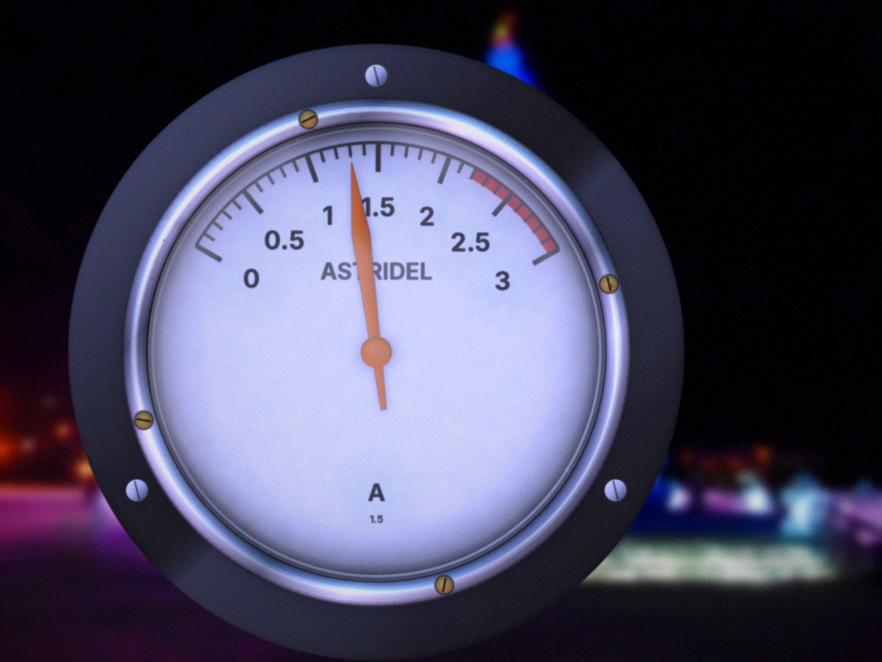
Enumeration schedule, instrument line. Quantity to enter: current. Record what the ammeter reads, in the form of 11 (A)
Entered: 1.3 (A)
